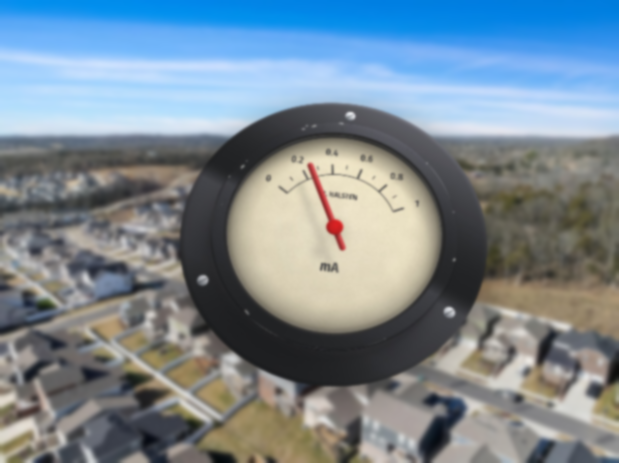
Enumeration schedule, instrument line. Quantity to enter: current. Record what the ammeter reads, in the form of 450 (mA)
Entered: 0.25 (mA)
